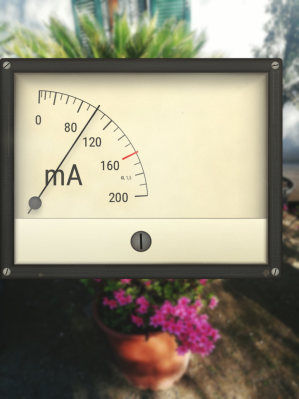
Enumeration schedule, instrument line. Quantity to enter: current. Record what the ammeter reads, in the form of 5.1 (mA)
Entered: 100 (mA)
